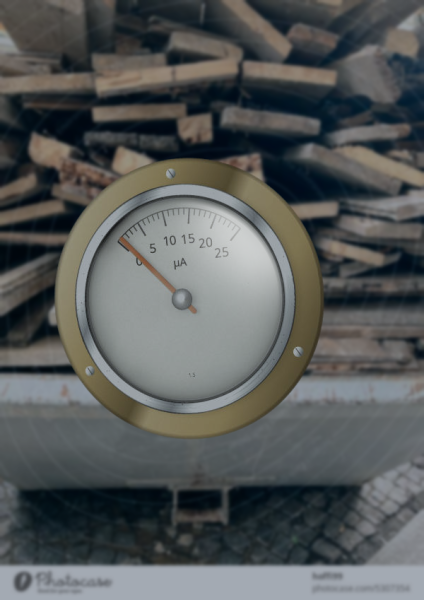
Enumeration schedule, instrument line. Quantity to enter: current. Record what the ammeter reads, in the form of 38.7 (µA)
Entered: 1 (µA)
